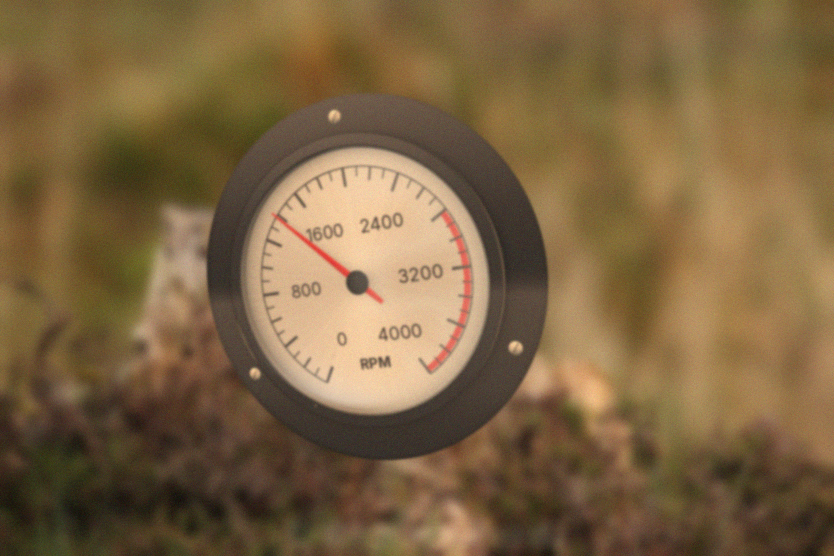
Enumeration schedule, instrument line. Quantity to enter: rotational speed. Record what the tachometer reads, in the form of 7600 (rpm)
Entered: 1400 (rpm)
